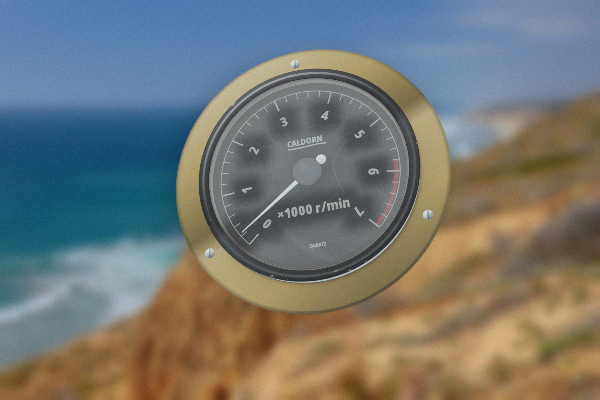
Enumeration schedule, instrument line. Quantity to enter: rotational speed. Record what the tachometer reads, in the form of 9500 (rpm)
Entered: 200 (rpm)
